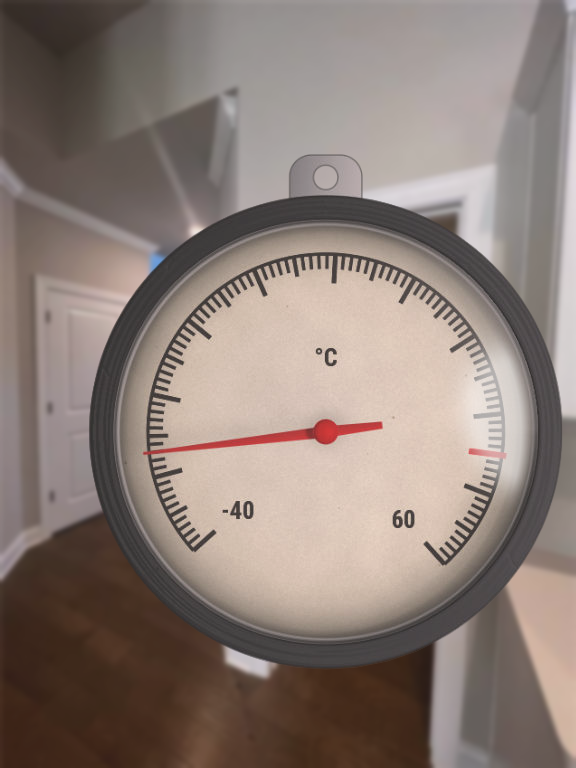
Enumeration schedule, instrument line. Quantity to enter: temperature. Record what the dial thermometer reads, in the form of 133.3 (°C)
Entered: -27 (°C)
